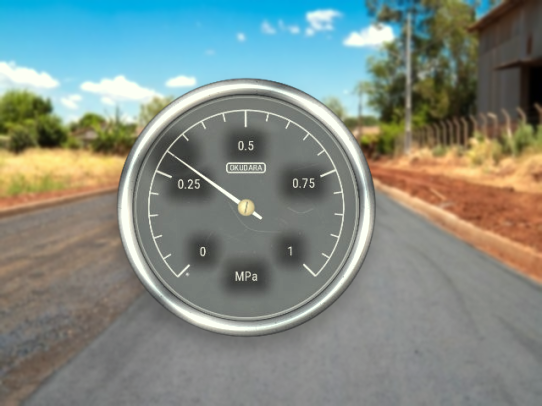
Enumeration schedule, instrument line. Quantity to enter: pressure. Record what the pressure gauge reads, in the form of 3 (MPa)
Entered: 0.3 (MPa)
